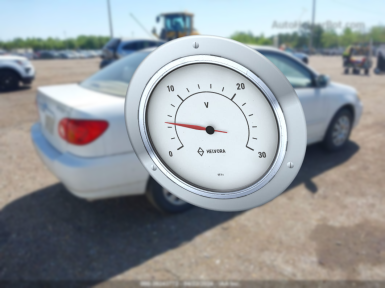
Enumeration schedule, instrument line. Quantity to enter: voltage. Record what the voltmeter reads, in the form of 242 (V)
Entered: 5 (V)
